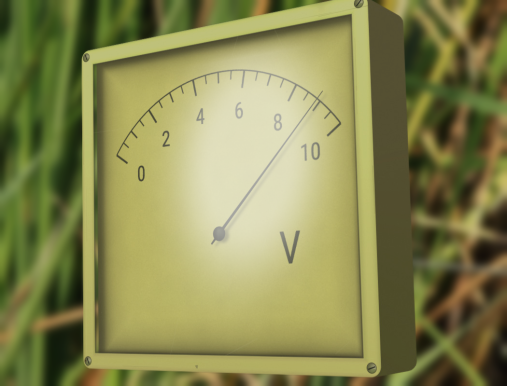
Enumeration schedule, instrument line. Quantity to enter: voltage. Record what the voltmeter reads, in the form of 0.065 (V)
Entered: 9 (V)
